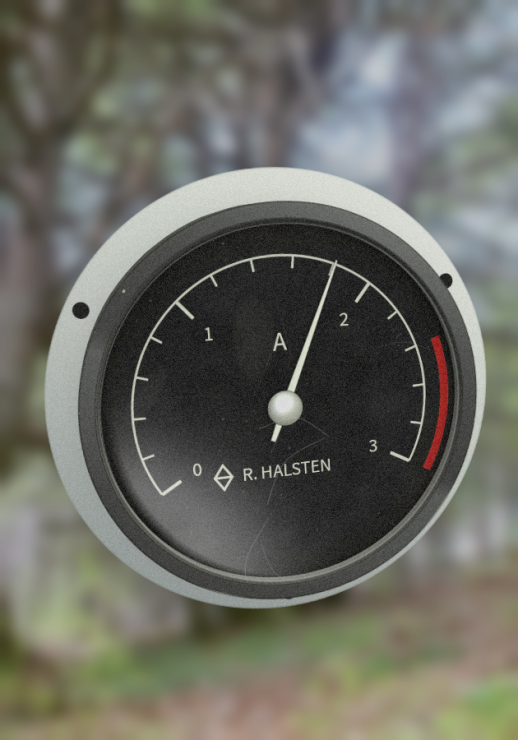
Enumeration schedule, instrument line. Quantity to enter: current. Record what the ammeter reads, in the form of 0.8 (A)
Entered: 1.8 (A)
